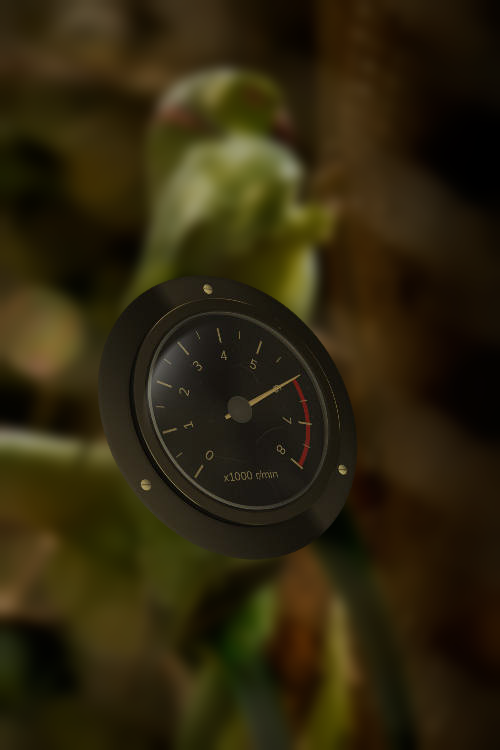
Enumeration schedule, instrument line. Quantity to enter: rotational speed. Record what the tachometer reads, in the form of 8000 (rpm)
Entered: 6000 (rpm)
